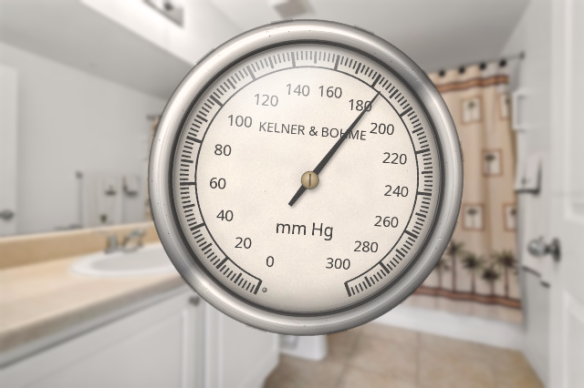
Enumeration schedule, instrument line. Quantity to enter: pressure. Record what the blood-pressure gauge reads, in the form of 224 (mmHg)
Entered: 184 (mmHg)
